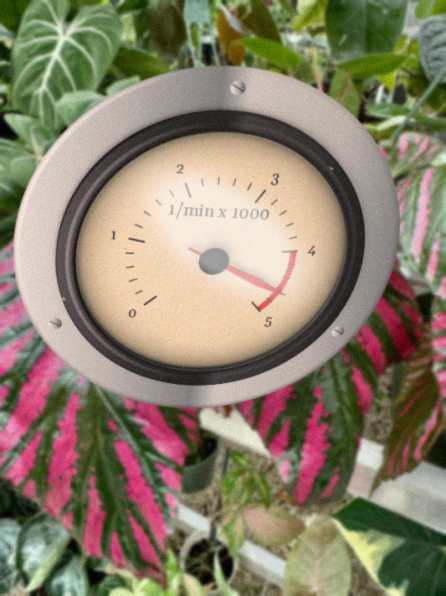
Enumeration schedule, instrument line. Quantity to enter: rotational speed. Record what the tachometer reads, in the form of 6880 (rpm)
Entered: 4600 (rpm)
